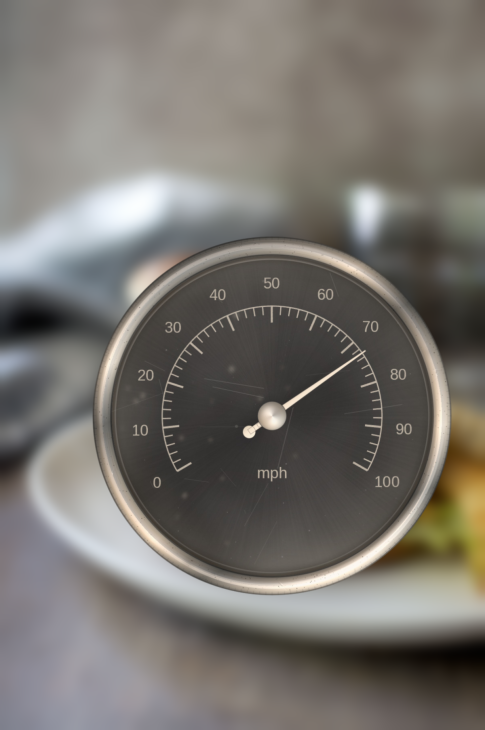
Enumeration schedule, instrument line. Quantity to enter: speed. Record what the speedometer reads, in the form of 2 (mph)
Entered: 73 (mph)
